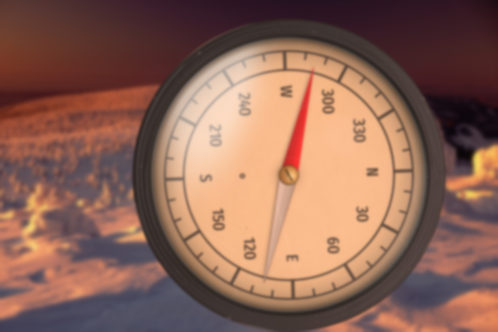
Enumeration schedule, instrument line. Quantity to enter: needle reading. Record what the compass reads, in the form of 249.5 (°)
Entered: 285 (°)
